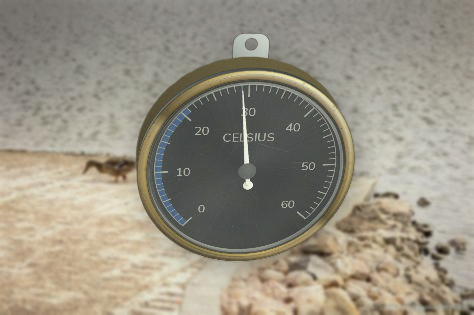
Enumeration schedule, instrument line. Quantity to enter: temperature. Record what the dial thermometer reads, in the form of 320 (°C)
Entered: 29 (°C)
